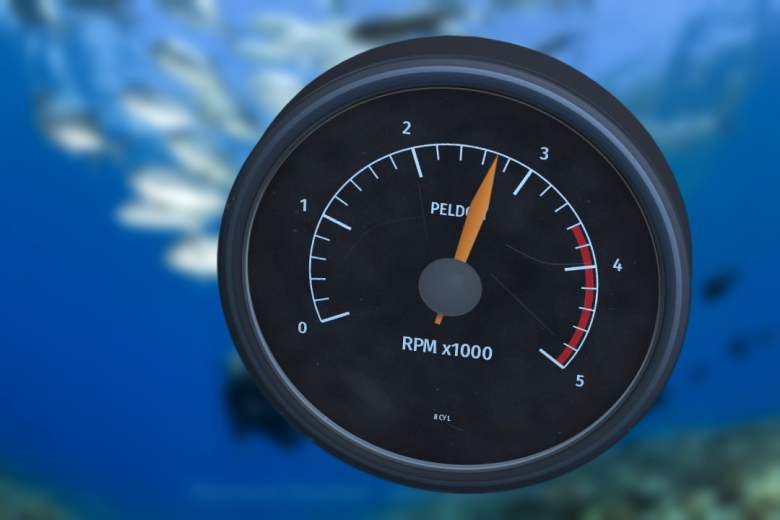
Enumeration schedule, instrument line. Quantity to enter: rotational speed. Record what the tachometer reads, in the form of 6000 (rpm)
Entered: 2700 (rpm)
